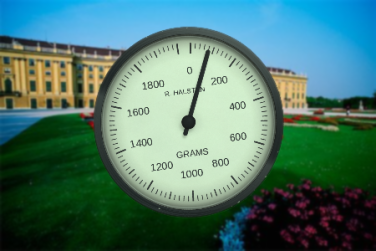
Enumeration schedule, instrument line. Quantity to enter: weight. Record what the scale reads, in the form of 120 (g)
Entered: 80 (g)
